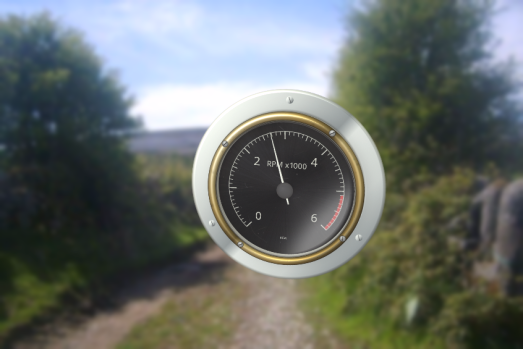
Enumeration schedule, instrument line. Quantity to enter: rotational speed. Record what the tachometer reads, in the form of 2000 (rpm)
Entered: 2700 (rpm)
